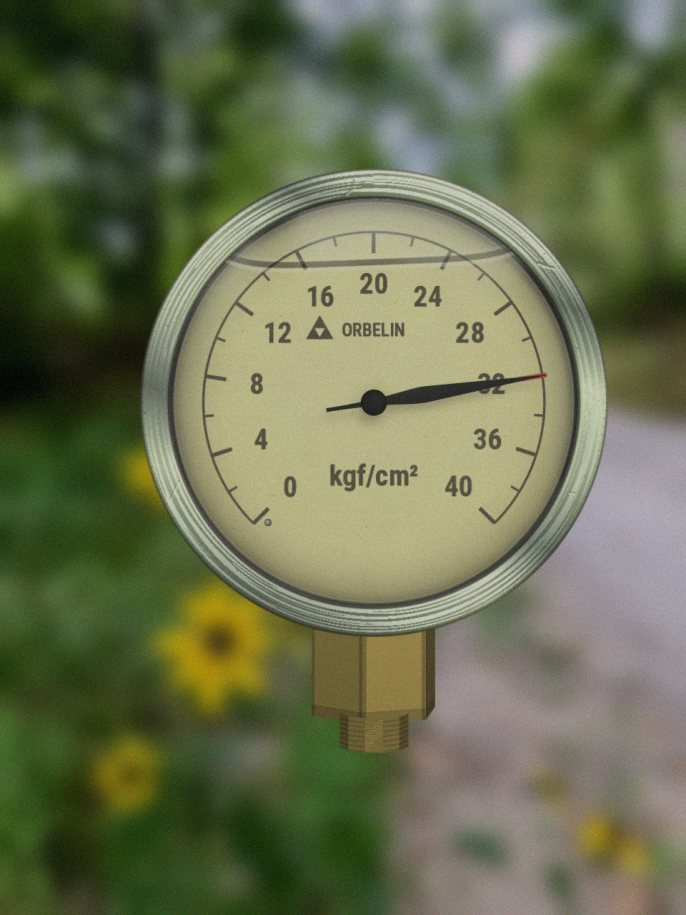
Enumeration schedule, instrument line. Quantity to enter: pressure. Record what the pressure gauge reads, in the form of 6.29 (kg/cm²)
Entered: 32 (kg/cm²)
